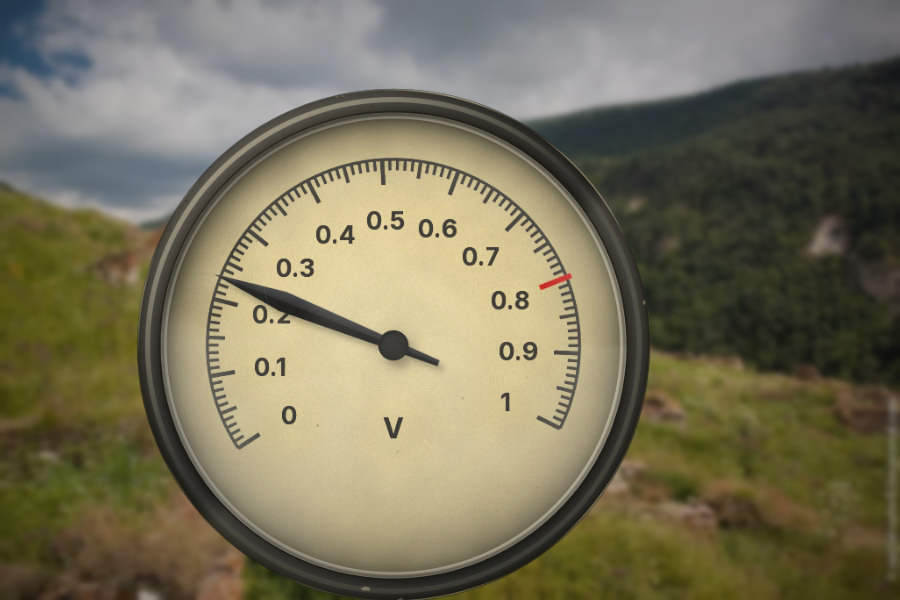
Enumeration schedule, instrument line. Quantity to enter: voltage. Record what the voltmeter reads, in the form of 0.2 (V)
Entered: 0.23 (V)
